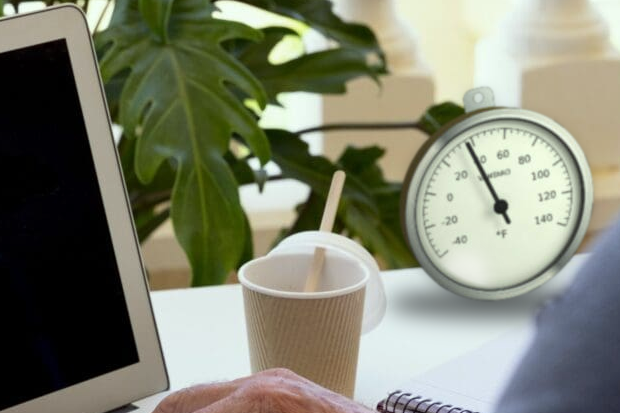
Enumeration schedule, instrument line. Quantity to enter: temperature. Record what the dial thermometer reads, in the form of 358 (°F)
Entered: 36 (°F)
